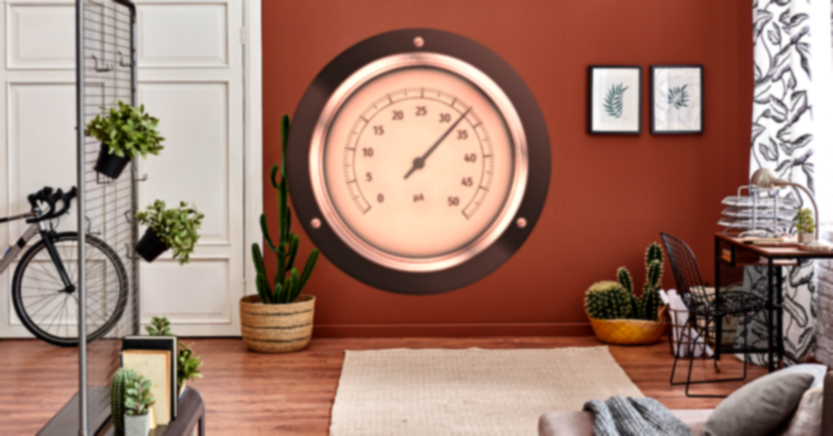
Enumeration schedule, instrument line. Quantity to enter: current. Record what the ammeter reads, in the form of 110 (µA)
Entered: 32.5 (µA)
